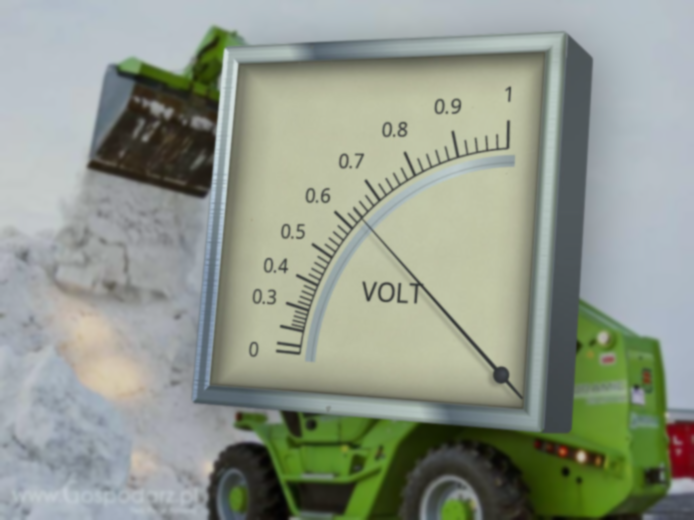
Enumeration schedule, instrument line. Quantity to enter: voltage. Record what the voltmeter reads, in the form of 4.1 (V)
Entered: 0.64 (V)
